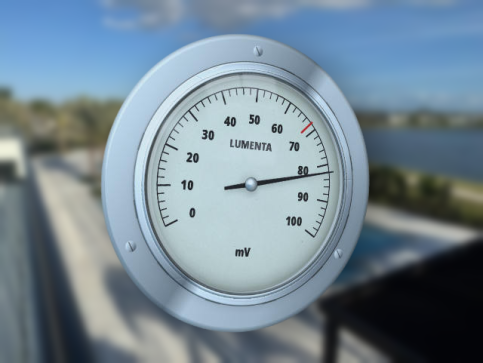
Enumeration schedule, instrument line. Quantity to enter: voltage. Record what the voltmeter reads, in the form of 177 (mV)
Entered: 82 (mV)
